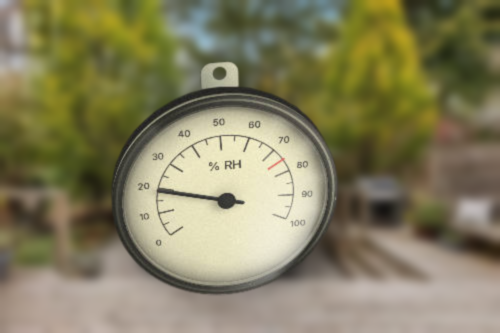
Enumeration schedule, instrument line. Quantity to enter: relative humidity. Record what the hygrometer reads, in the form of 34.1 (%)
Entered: 20 (%)
